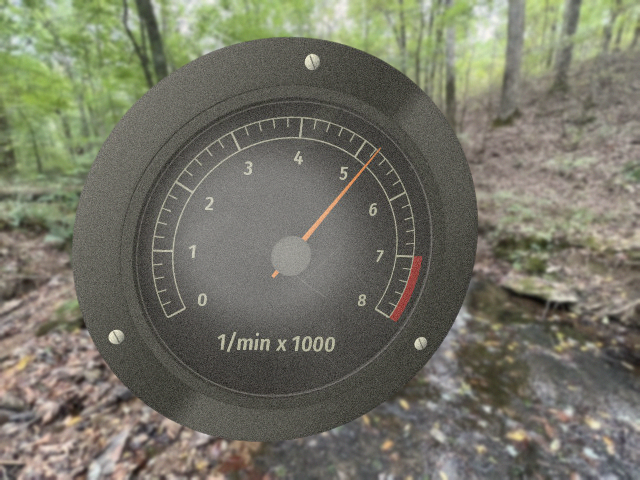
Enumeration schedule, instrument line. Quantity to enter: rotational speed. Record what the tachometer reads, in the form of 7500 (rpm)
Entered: 5200 (rpm)
